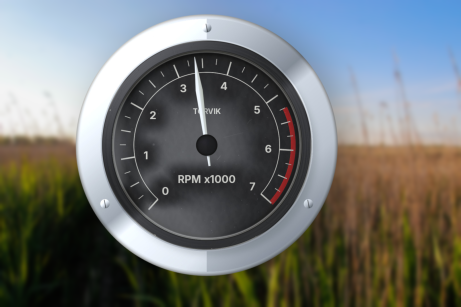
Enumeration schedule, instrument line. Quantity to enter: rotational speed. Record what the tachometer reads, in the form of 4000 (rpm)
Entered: 3375 (rpm)
